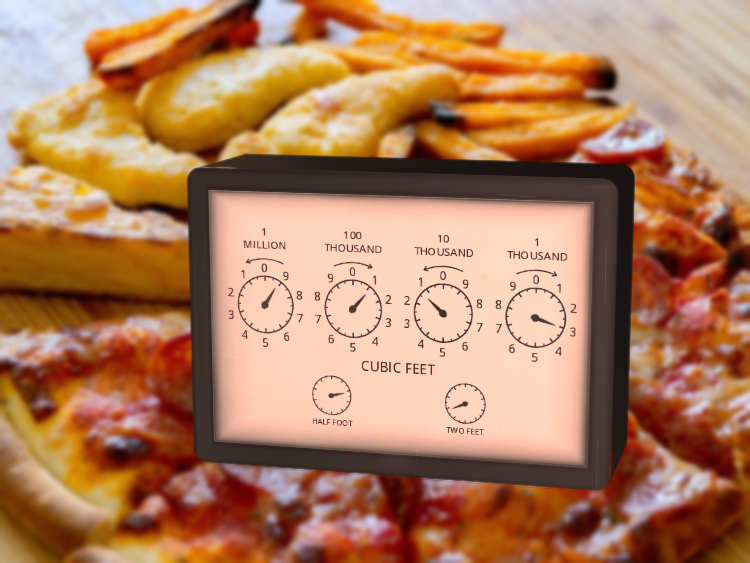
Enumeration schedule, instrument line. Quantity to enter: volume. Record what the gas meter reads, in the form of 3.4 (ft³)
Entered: 911300 (ft³)
